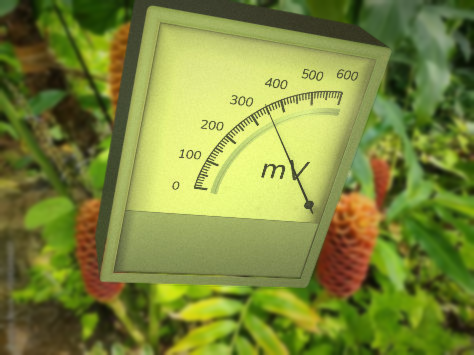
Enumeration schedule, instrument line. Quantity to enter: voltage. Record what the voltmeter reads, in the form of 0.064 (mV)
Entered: 350 (mV)
